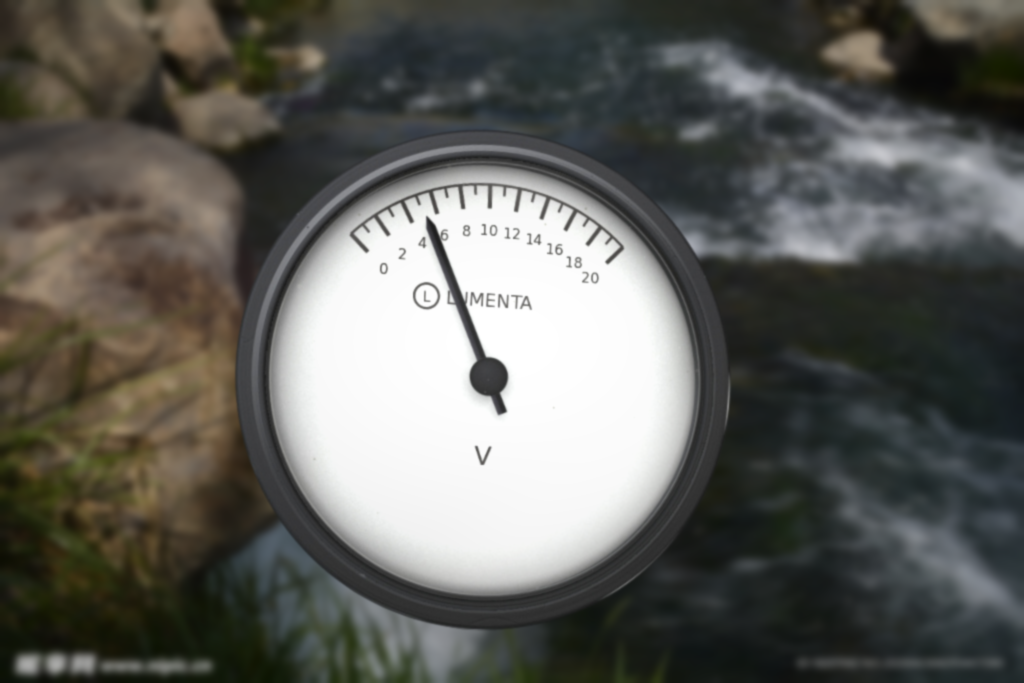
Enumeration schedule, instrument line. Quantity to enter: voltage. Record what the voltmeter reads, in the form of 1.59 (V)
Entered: 5 (V)
